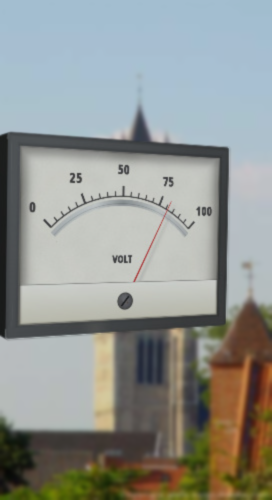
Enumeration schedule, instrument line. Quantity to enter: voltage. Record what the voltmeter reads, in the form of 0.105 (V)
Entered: 80 (V)
